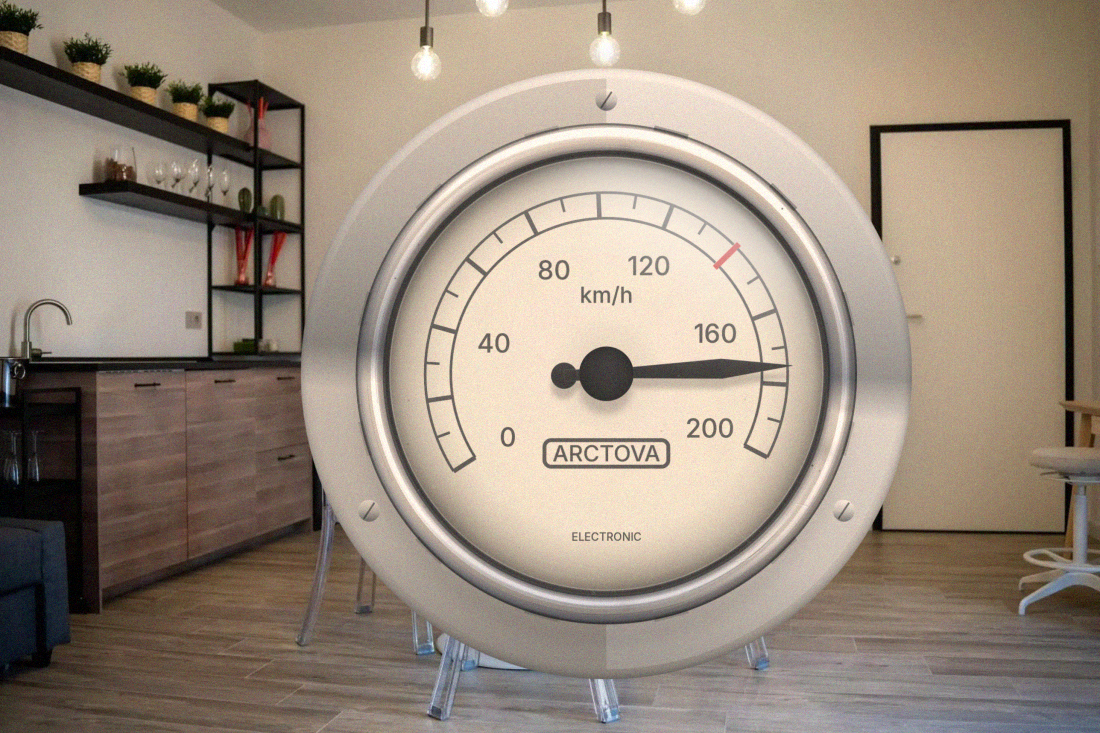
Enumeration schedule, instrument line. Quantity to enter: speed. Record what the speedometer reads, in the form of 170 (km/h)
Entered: 175 (km/h)
